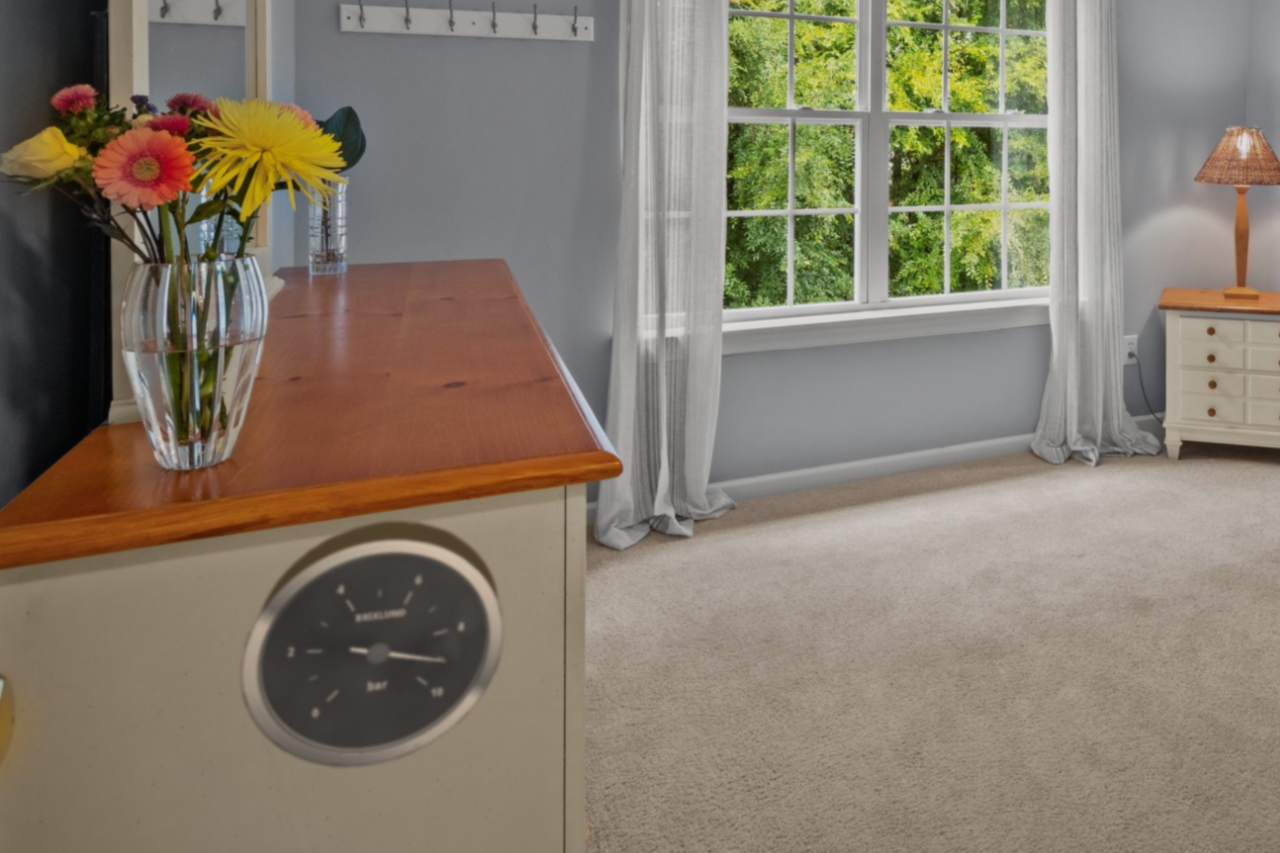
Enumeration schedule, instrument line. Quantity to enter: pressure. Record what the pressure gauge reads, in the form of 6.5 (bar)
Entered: 9 (bar)
